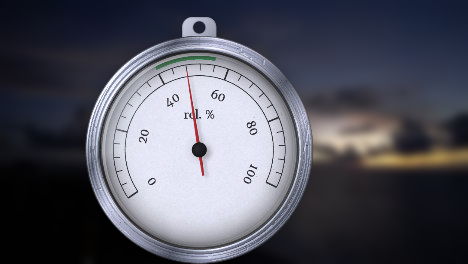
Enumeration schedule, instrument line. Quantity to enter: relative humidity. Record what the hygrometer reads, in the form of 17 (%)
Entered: 48 (%)
